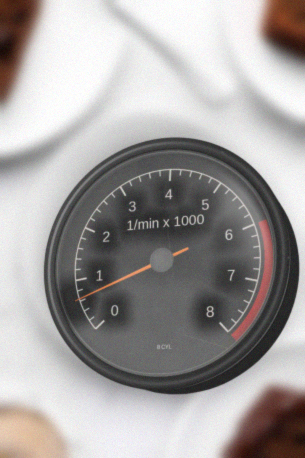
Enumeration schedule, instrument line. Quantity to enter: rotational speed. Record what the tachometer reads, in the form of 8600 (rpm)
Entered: 600 (rpm)
